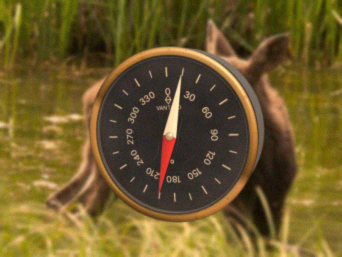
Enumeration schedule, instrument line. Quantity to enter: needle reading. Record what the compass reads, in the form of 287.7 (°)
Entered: 195 (°)
